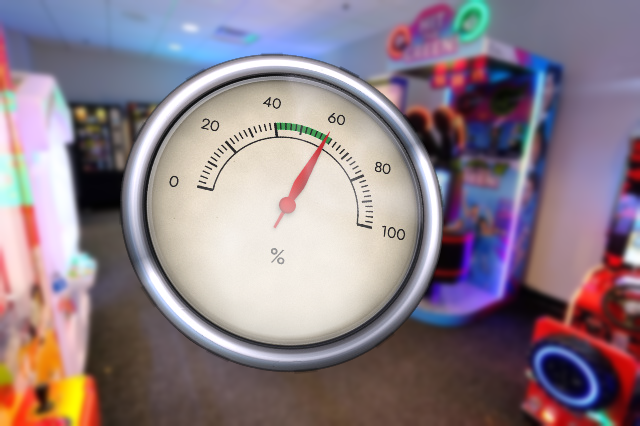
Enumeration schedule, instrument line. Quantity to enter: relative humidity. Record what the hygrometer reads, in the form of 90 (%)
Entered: 60 (%)
